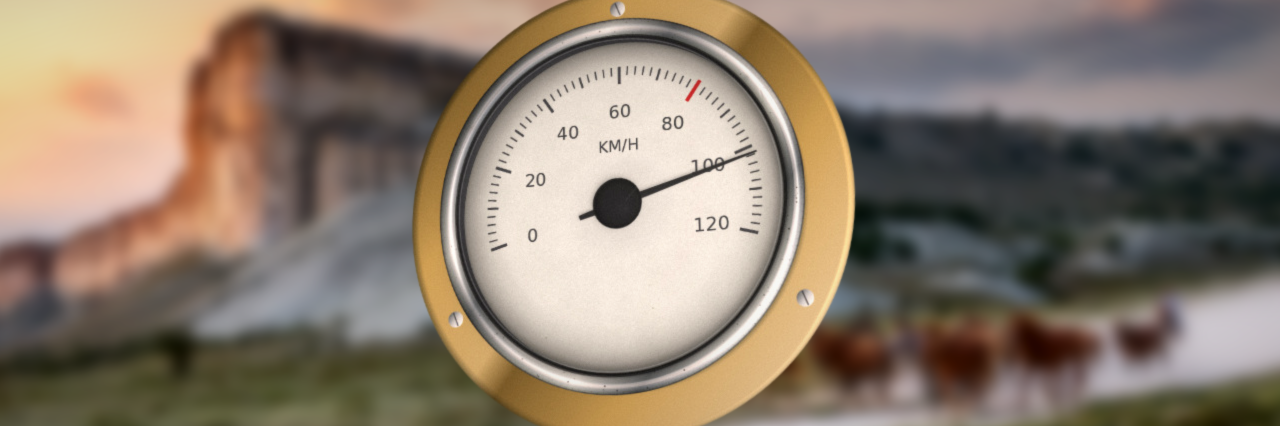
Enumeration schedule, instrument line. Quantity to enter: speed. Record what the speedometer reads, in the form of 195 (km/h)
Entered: 102 (km/h)
